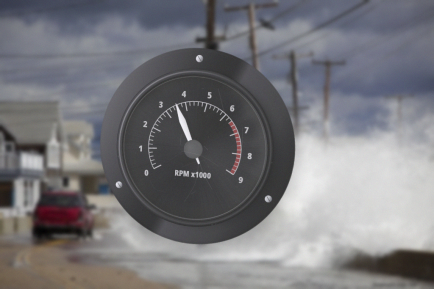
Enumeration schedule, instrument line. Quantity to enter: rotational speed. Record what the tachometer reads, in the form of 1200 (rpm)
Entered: 3600 (rpm)
